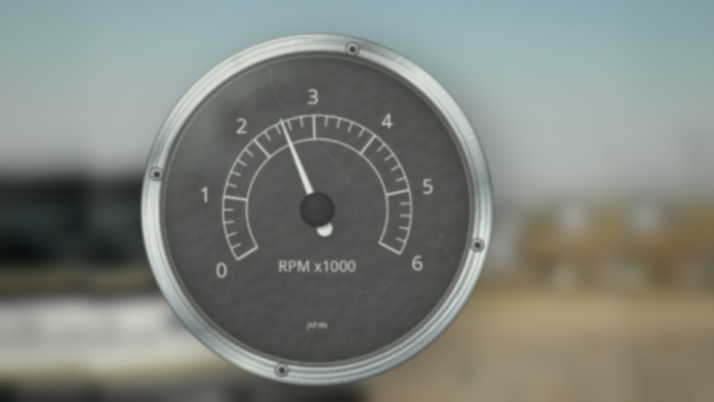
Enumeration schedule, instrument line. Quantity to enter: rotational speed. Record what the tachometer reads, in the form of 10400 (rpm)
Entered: 2500 (rpm)
